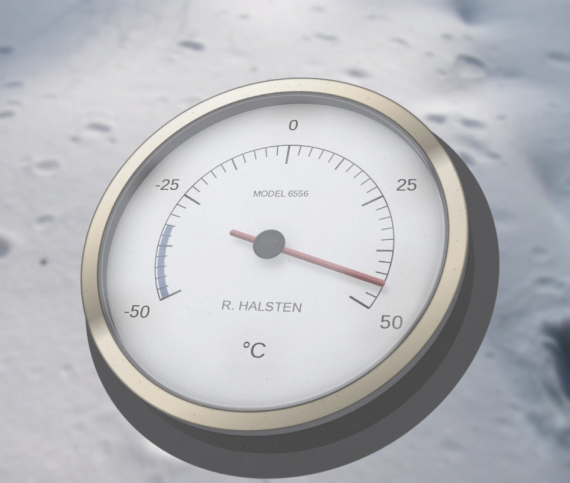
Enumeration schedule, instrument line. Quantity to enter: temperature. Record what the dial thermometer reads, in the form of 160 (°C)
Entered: 45 (°C)
